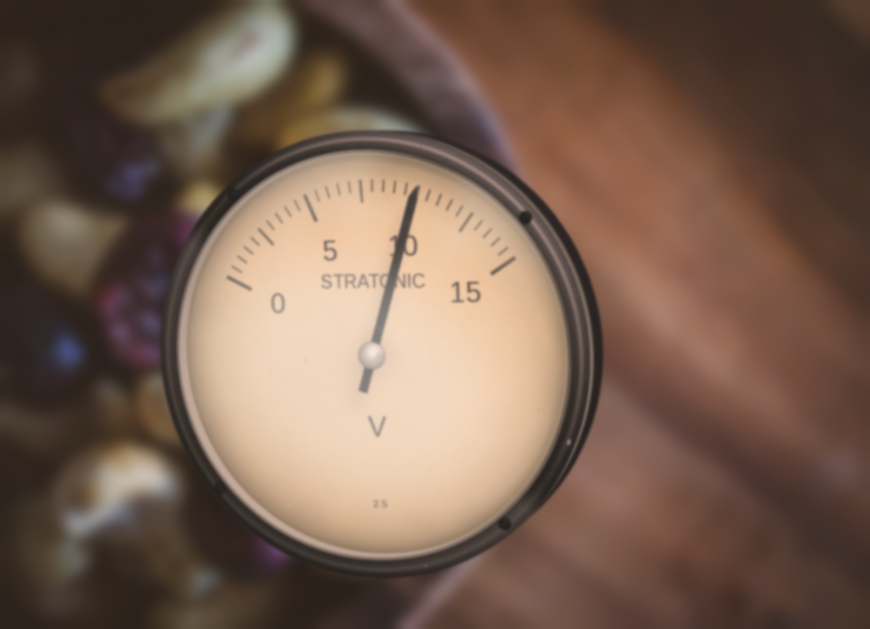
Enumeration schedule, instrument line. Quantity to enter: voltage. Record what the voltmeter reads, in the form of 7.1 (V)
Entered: 10 (V)
